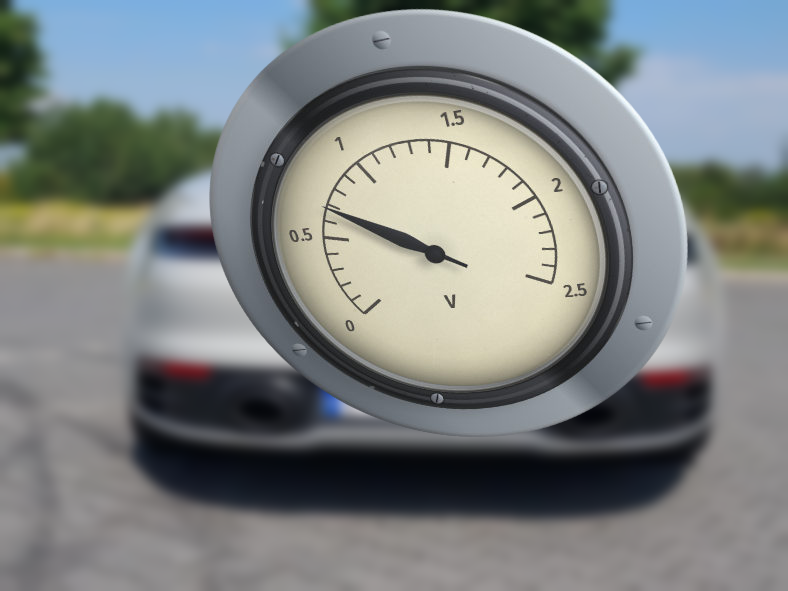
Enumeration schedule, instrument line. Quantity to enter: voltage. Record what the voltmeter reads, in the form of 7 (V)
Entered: 0.7 (V)
